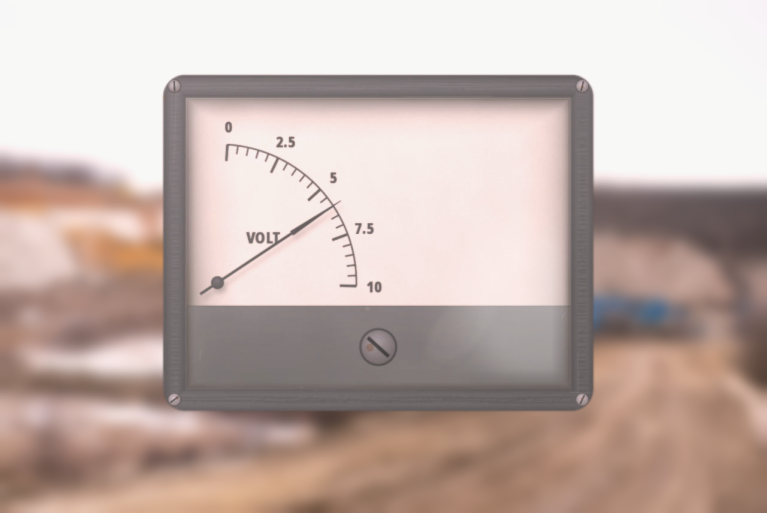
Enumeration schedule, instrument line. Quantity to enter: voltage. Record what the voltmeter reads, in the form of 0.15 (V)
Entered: 6 (V)
